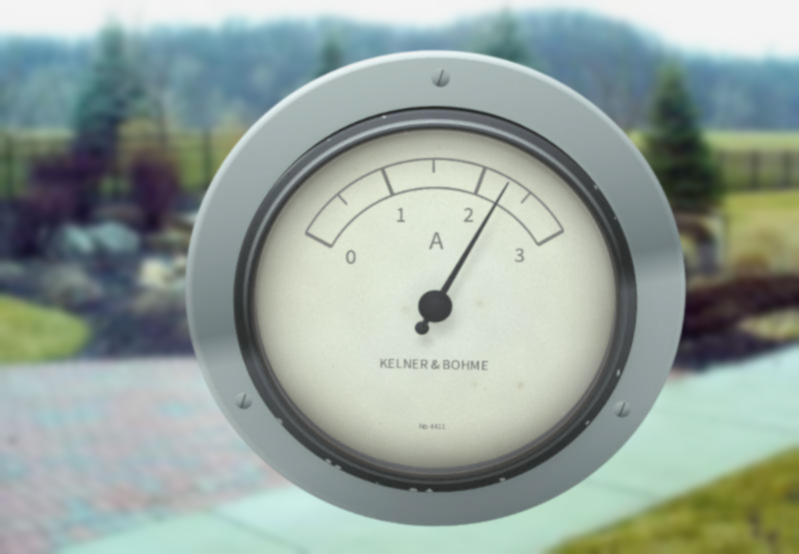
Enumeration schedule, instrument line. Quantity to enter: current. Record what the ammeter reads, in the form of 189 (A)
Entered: 2.25 (A)
